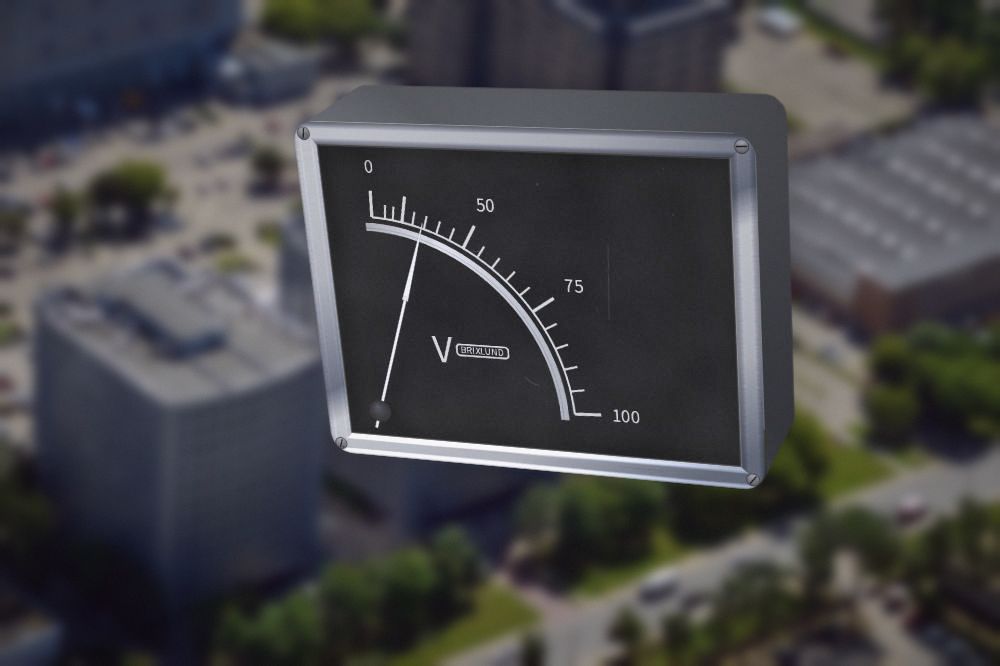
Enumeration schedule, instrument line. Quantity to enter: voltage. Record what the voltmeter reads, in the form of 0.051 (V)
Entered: 35 (V)
